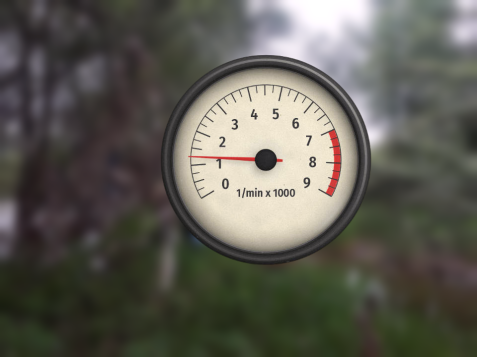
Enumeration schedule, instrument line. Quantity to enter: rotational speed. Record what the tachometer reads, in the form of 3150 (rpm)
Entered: 1250 (rpm)
